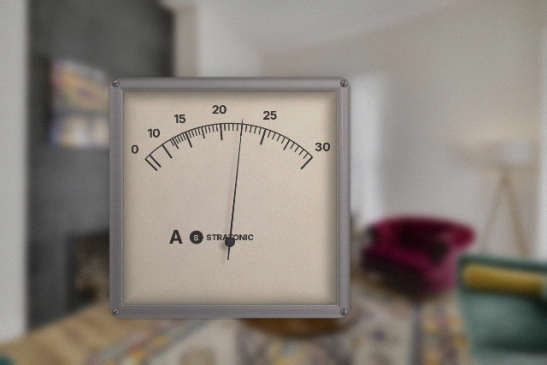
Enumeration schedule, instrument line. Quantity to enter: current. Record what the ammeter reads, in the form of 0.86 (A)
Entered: 22.5 (A)
